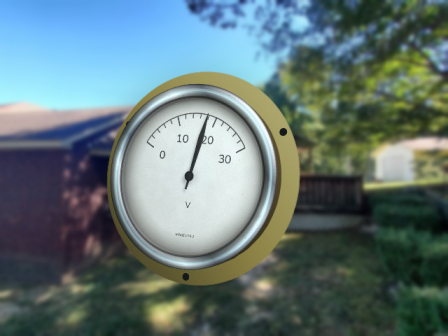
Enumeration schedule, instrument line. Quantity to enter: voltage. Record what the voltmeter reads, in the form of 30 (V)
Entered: 18 (V)
